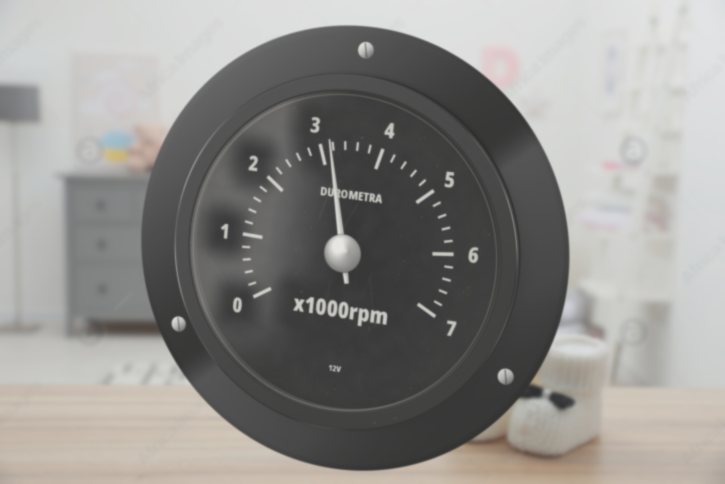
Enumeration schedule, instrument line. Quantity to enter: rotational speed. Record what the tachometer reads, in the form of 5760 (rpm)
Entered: 3200 (rpm)
